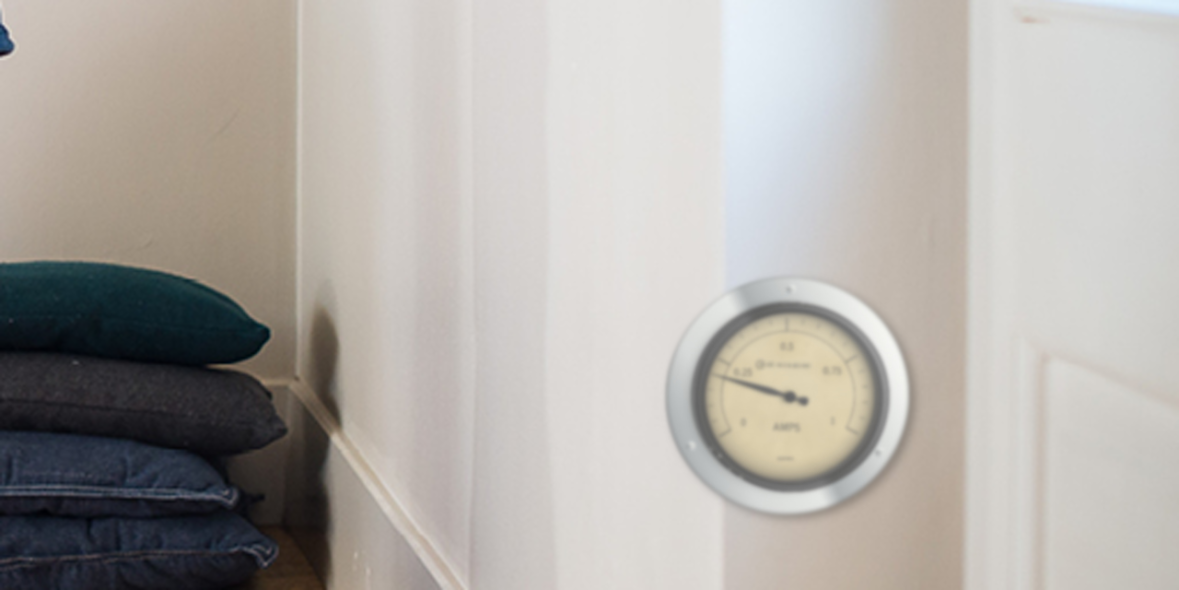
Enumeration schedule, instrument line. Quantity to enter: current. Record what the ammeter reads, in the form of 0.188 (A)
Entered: 0.2 (A)
